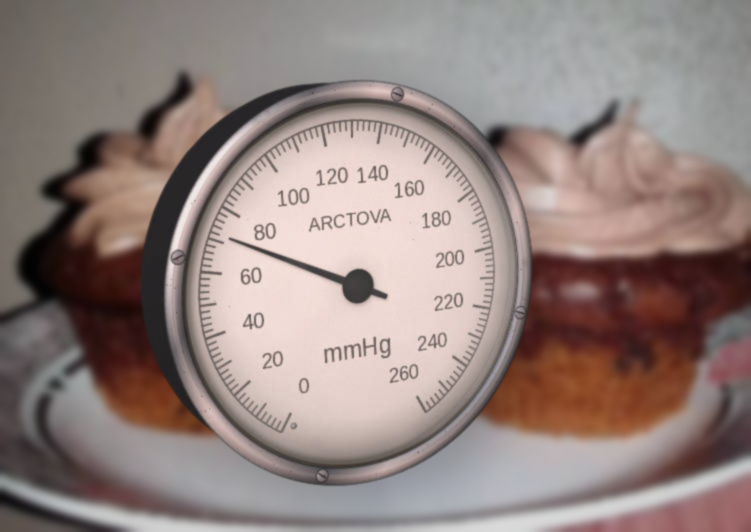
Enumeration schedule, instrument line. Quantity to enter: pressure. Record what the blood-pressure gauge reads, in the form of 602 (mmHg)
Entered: 72 (mmHg)
